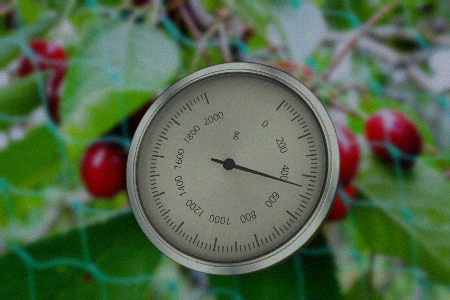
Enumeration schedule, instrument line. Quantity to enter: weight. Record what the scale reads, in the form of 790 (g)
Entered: 460 (g)
